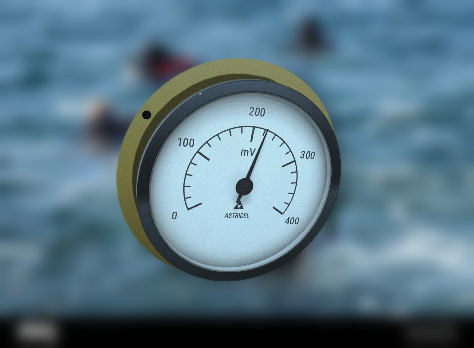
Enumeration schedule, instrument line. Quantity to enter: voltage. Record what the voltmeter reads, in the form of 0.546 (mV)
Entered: 220 (mV)
